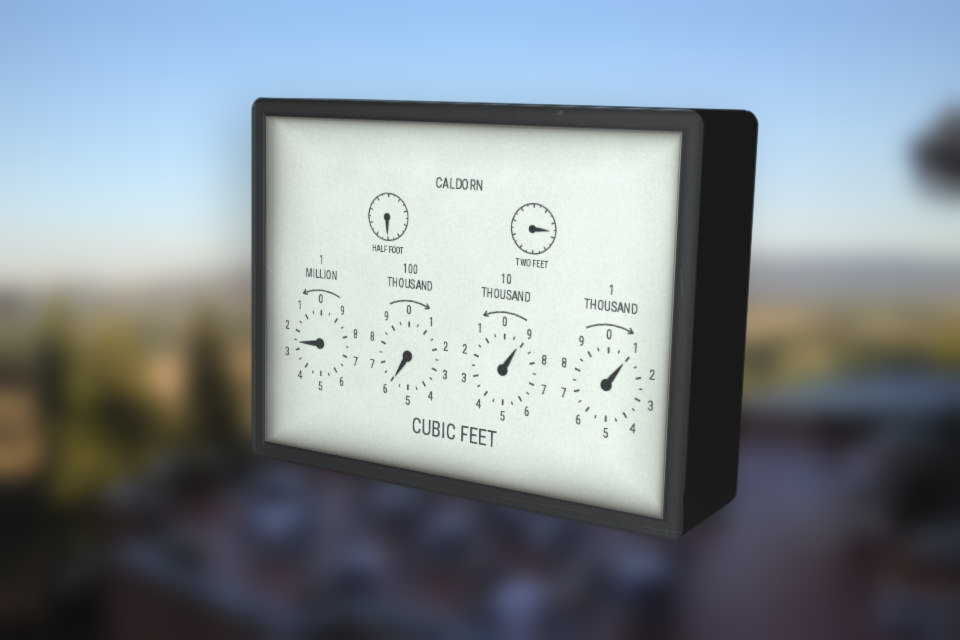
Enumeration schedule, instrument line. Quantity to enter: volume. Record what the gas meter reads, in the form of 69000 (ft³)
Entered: 259100 (ft³)
